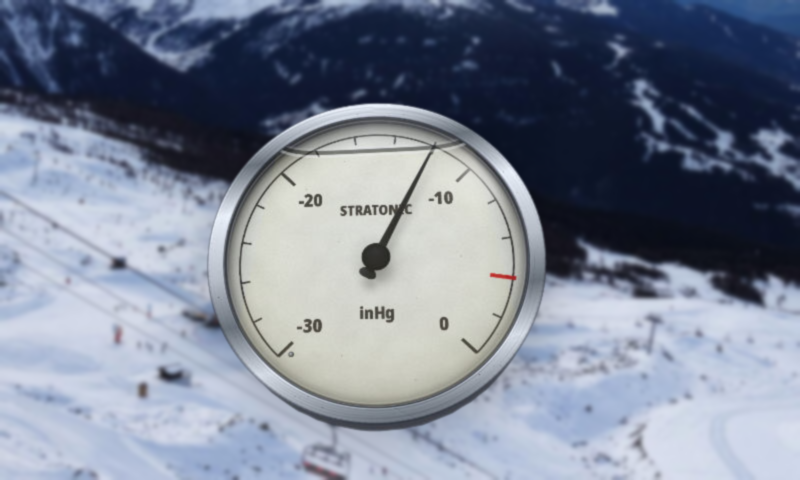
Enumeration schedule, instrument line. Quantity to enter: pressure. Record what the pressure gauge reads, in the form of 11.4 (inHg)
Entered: -12 (inHg)
